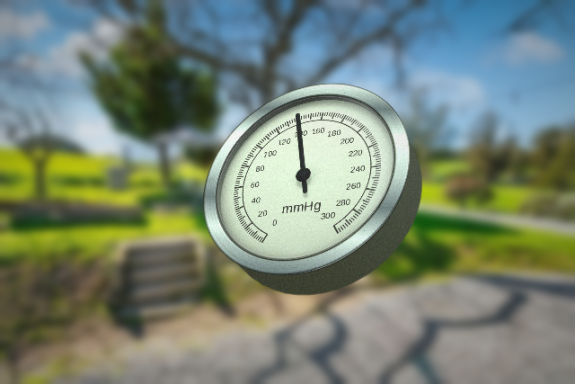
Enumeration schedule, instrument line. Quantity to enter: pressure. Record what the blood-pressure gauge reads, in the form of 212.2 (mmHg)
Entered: 140 (mmHg)
